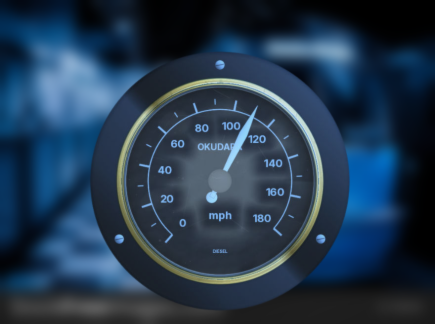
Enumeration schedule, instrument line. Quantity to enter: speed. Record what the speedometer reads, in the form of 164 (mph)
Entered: 110 (mph)
